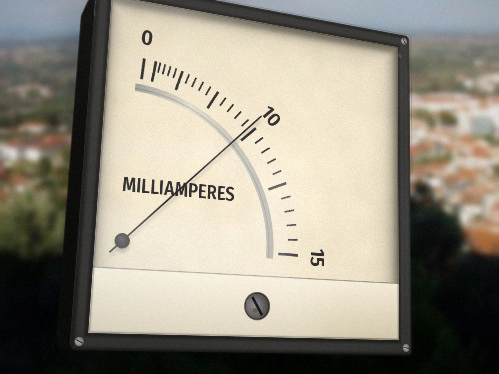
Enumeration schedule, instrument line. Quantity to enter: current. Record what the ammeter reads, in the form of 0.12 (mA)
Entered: 9.75 (mA)
